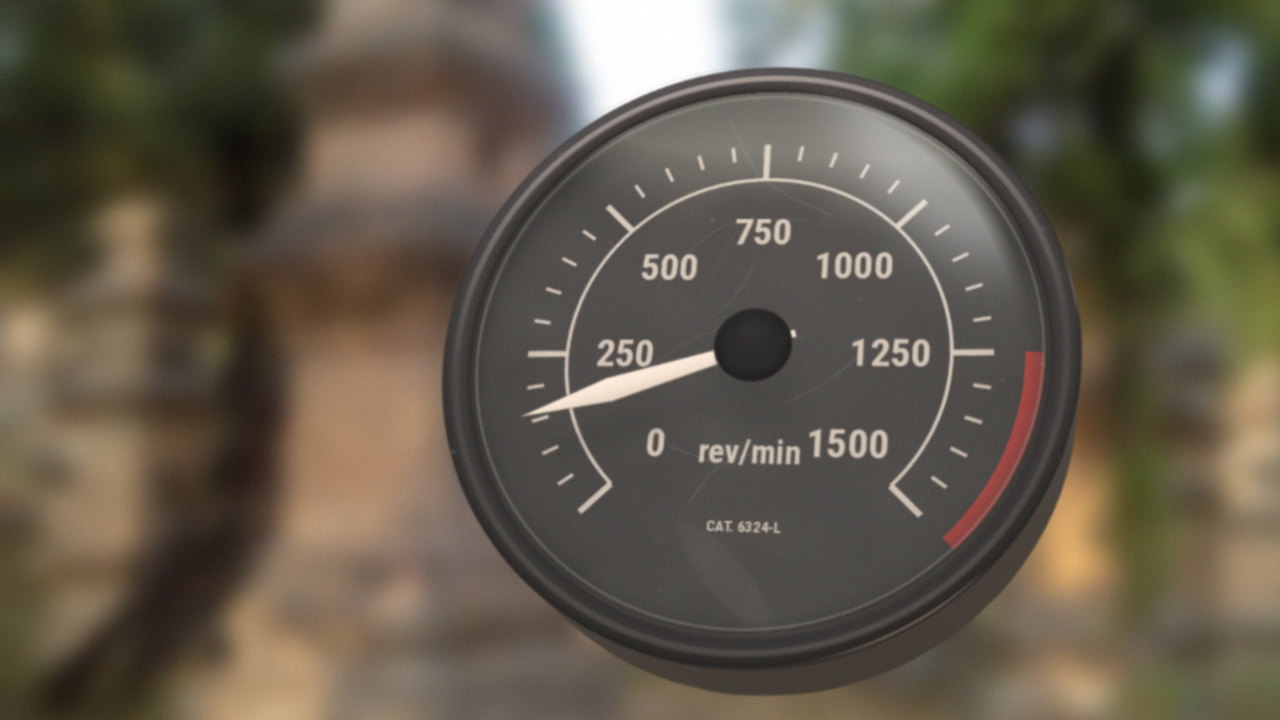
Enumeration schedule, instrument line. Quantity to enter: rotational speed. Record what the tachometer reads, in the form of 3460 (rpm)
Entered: 150 (rpm)
